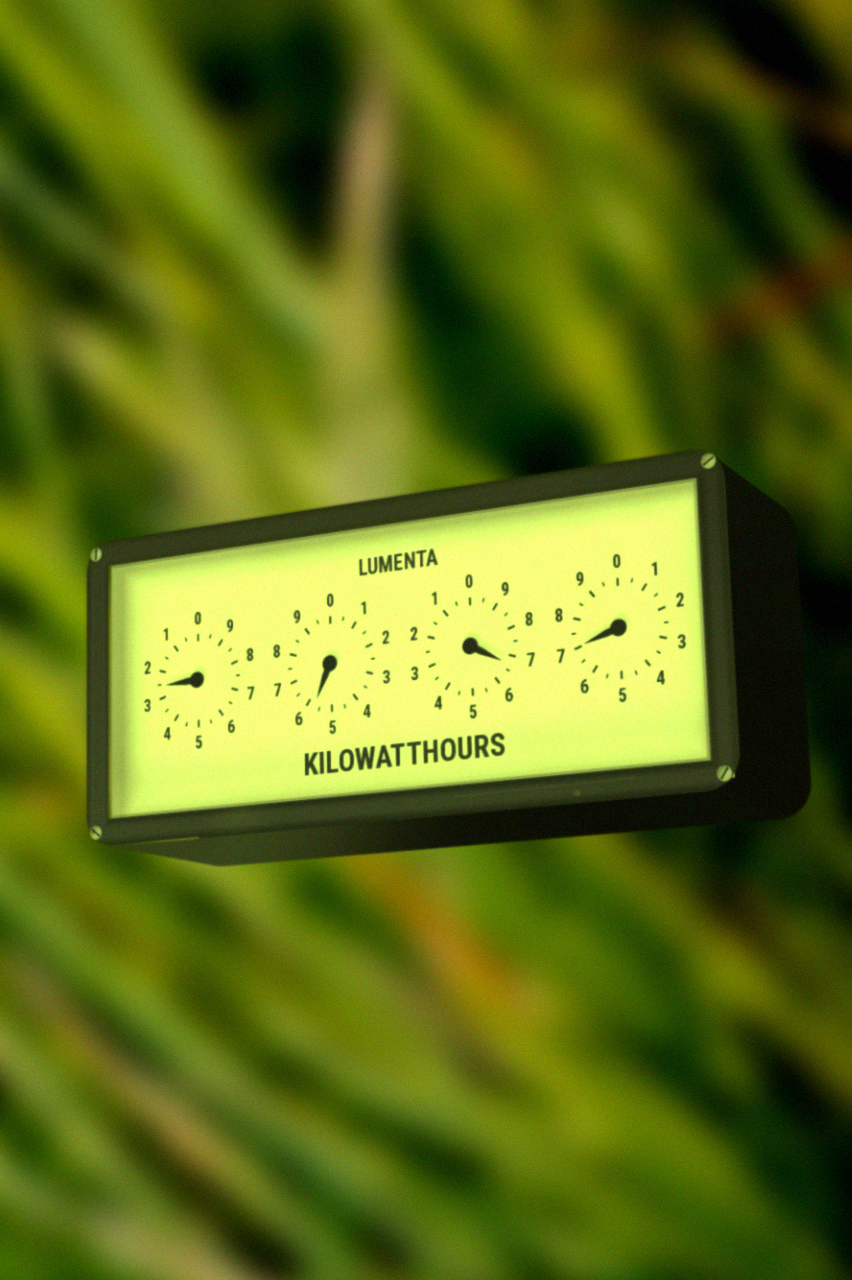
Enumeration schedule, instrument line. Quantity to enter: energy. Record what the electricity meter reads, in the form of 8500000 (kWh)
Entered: 2567 (kWh)
